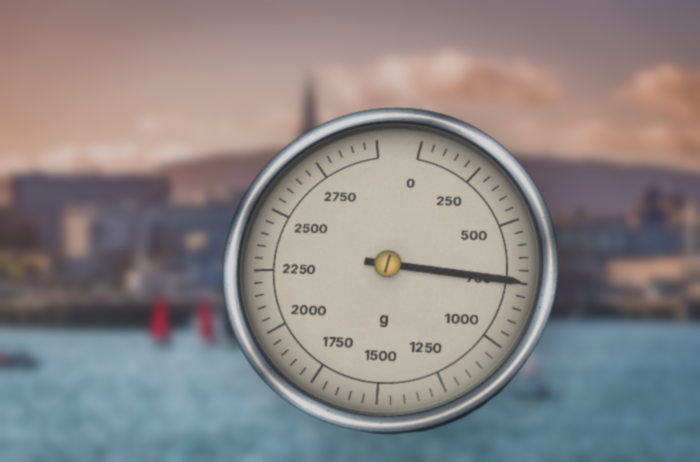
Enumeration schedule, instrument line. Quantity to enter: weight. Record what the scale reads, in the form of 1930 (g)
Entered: 750 (g)
